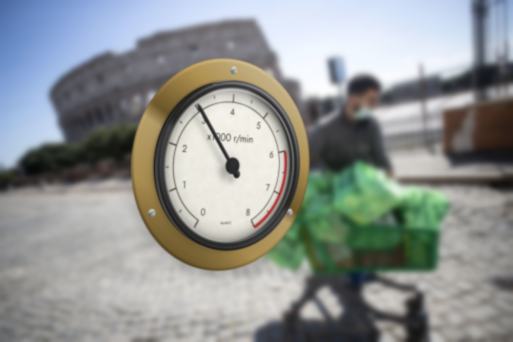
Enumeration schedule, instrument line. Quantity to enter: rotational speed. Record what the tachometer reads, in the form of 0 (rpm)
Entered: 3000 (rpm)
